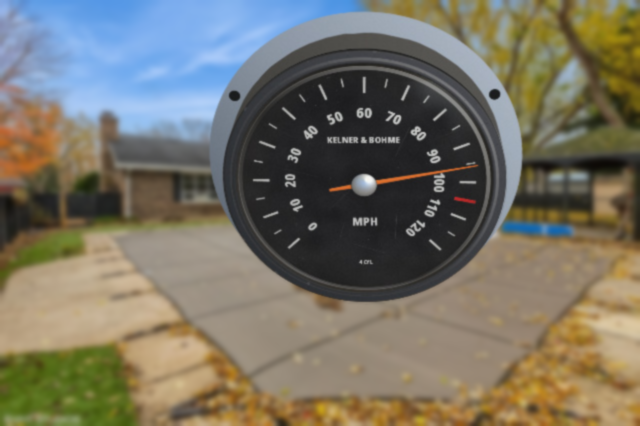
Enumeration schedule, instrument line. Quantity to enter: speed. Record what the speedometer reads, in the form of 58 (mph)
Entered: 95 (mph)
